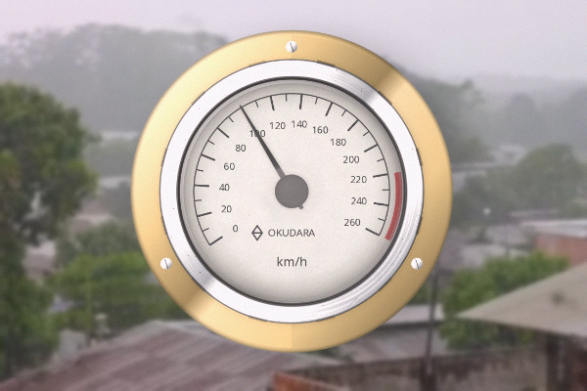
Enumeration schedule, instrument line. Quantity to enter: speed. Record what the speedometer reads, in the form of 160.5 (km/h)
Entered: 100 (km/h)
